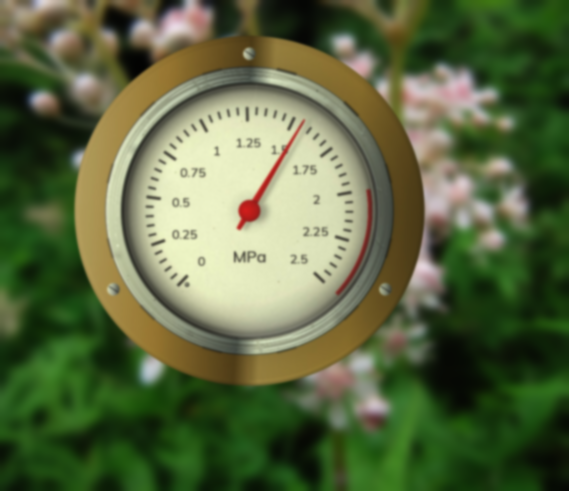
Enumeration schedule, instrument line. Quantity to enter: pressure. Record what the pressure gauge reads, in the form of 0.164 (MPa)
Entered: 1.55 (MPa)
